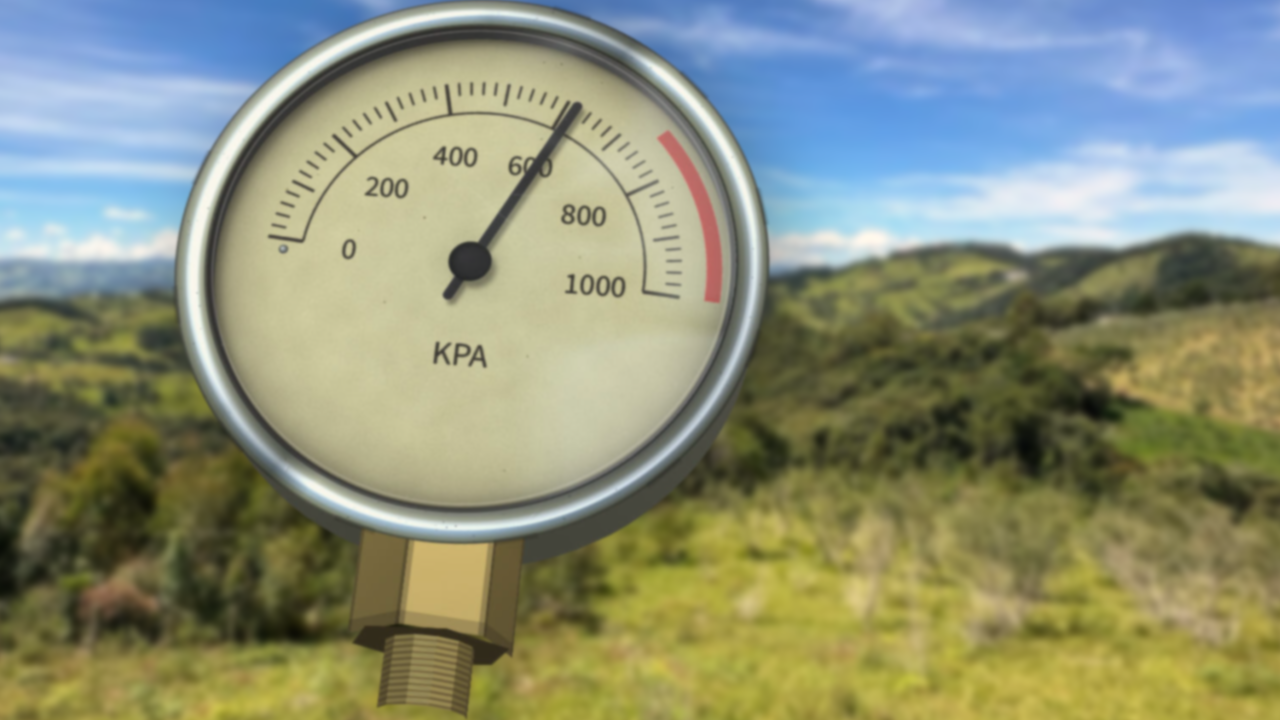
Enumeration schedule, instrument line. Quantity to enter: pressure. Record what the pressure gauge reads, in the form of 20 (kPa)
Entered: 620 (kPa)
